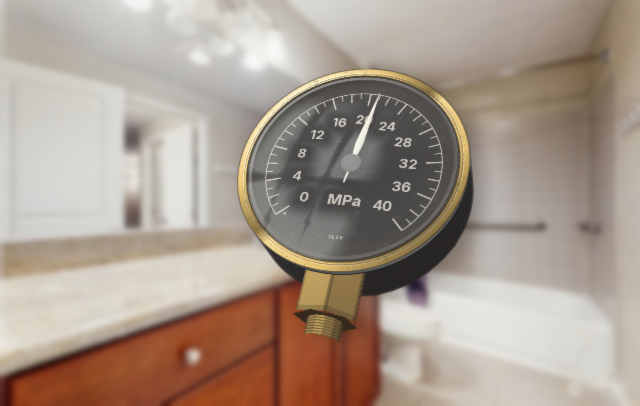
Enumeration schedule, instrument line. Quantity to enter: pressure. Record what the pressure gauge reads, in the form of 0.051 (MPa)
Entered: 21 (MPa)
